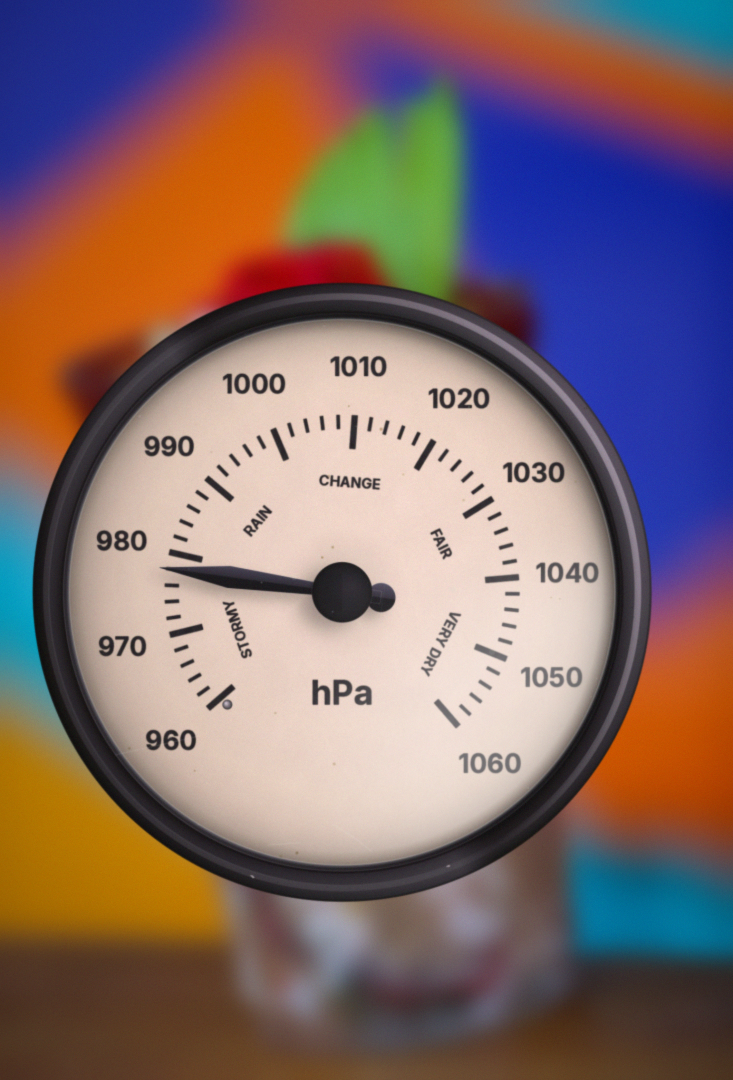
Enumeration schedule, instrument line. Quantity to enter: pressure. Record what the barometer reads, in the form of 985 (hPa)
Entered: 978 (hPa)
